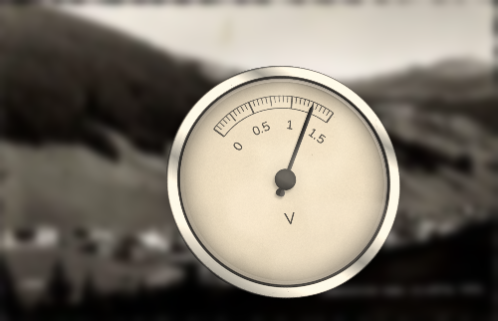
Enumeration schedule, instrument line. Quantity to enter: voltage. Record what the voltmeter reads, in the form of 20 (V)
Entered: 1.25 (V)
